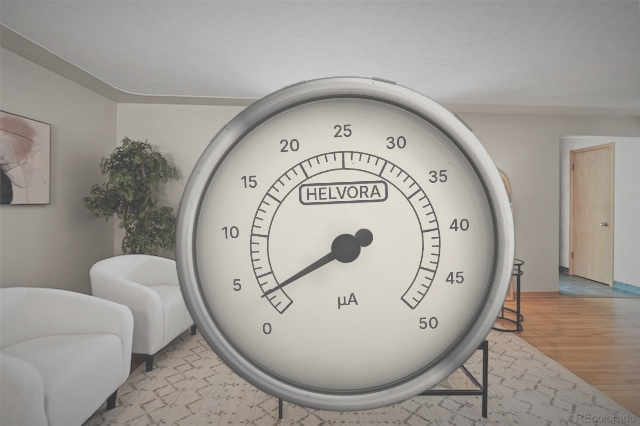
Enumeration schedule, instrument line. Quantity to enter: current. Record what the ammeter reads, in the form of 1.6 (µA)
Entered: 3 (µA)
